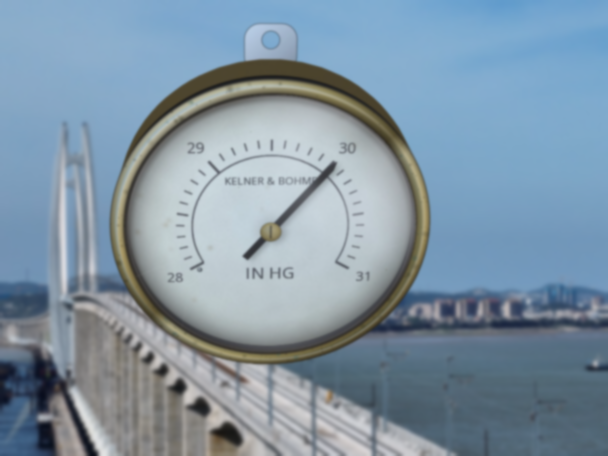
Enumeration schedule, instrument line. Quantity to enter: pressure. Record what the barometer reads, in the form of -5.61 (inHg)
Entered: 30 (inHg)
